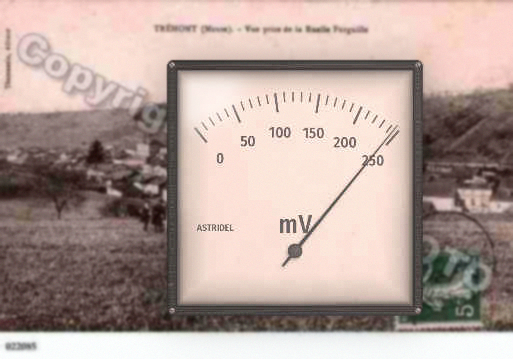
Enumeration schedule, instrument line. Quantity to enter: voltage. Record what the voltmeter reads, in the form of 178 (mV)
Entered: 245 (mV)
